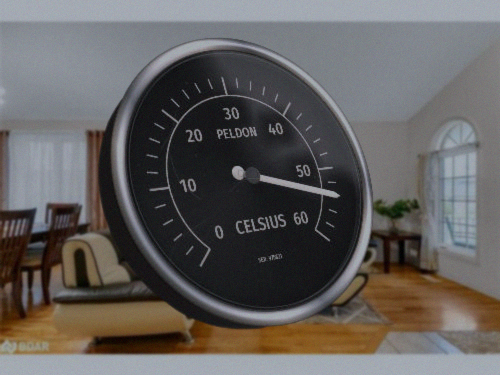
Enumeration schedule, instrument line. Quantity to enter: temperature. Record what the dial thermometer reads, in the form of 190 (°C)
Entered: 54 (°C)
